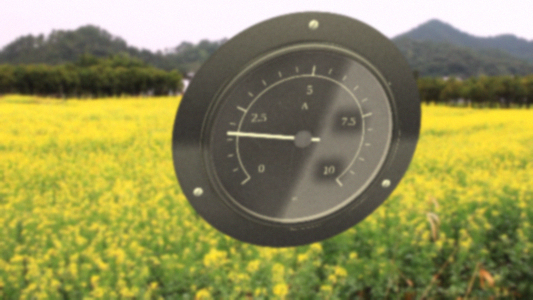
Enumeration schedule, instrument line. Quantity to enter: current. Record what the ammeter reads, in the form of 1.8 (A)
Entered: 1.75 (A)
